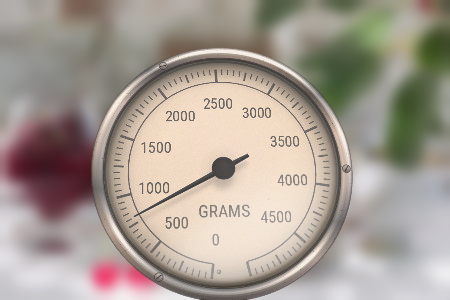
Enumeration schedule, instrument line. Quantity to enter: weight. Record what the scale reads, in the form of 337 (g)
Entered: 800 (g)
